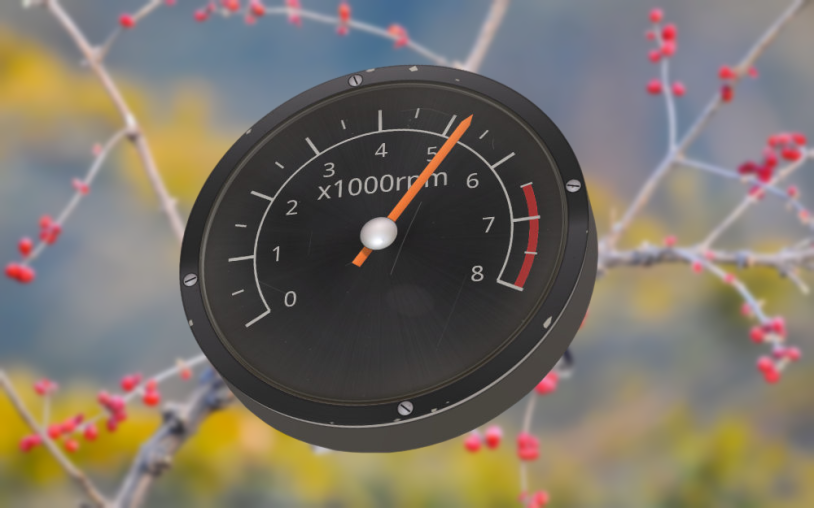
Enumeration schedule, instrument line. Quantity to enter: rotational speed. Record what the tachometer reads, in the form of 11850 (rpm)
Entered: 5250 (rpm)
